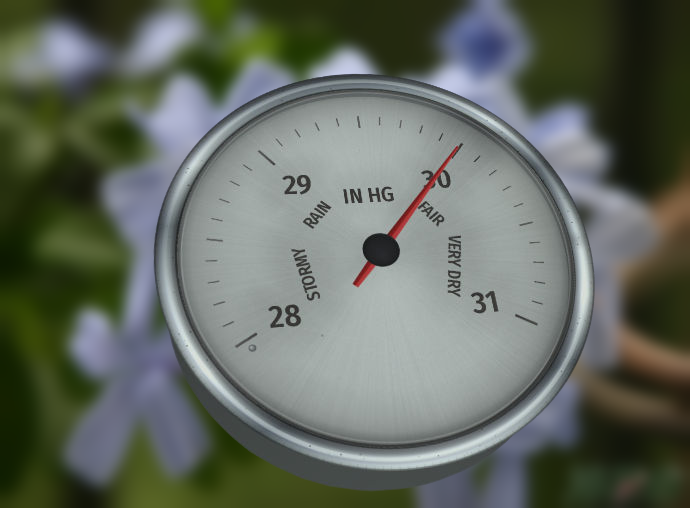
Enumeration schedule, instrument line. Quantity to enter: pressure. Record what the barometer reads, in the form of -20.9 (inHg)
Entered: 30 (inHg)
